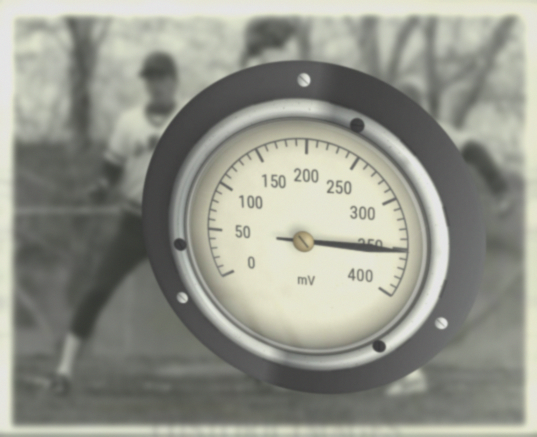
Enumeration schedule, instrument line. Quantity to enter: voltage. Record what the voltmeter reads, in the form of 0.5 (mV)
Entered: 350 (mV)
